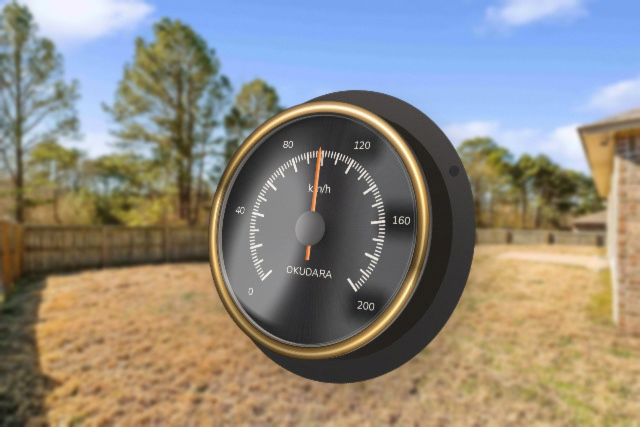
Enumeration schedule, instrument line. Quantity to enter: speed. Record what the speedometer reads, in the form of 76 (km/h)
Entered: 100 (km/h)
